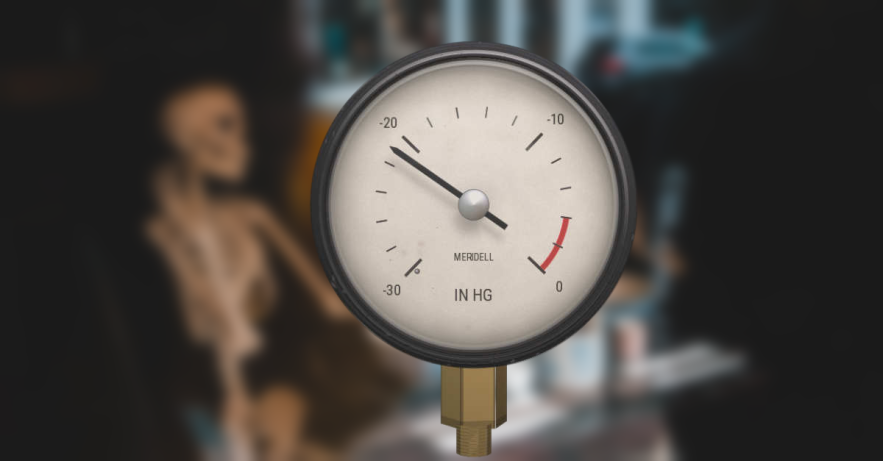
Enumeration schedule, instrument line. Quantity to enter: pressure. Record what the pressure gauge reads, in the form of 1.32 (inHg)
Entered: -21 (inHg)
